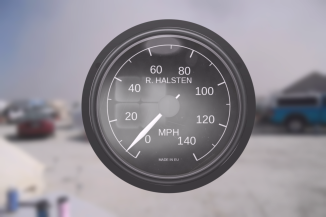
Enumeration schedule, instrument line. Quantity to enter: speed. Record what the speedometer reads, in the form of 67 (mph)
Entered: 5 (mph)
